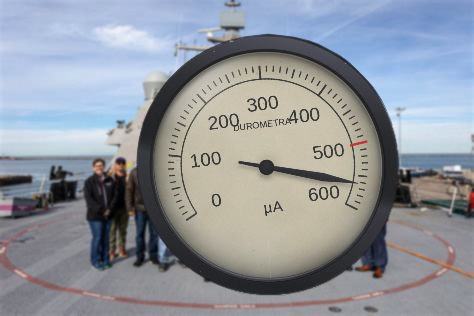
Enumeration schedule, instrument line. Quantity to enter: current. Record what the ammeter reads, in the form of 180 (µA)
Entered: 560 (µA)
